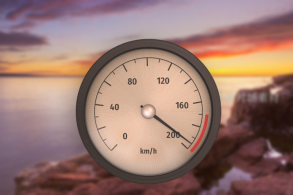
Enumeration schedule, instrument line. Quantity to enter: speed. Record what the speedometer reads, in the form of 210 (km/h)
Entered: 195 (km/h)
